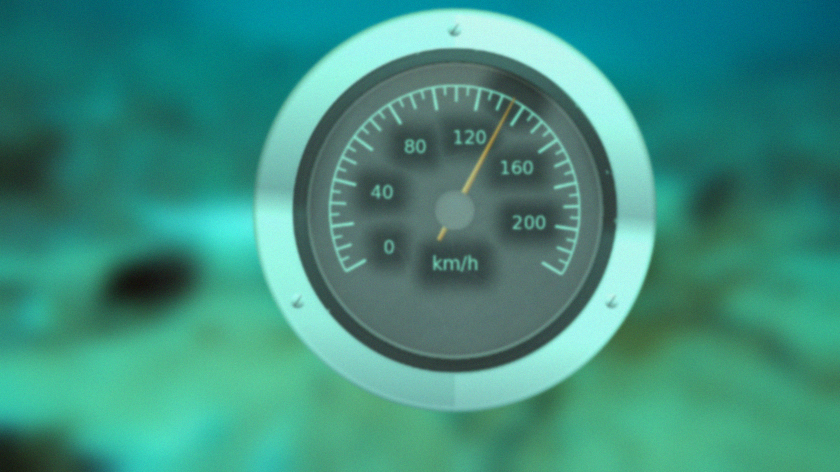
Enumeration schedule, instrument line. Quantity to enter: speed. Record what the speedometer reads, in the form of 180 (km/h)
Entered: 135 (km/h)
